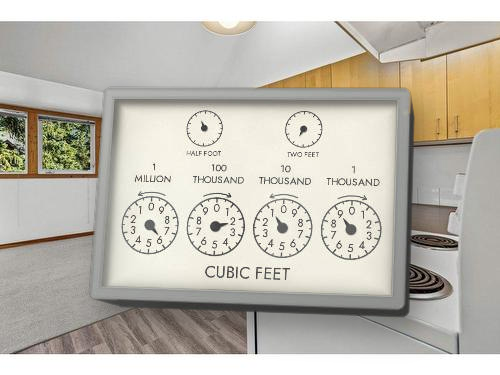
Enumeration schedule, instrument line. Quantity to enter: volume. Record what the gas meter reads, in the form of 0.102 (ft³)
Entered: 620900 (ft³)
